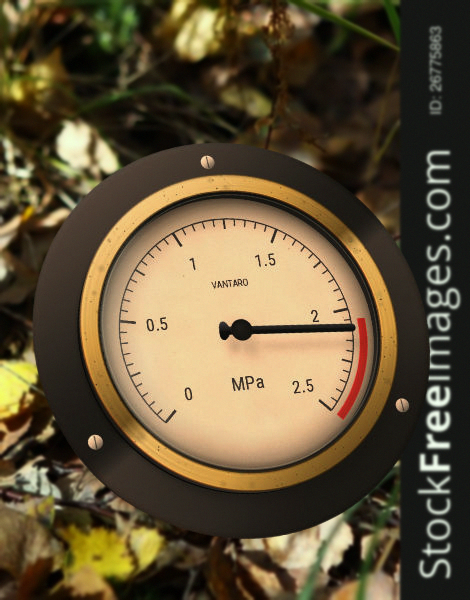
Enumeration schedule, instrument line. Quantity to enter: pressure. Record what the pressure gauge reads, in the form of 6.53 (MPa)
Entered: 2.1 (MPa)
